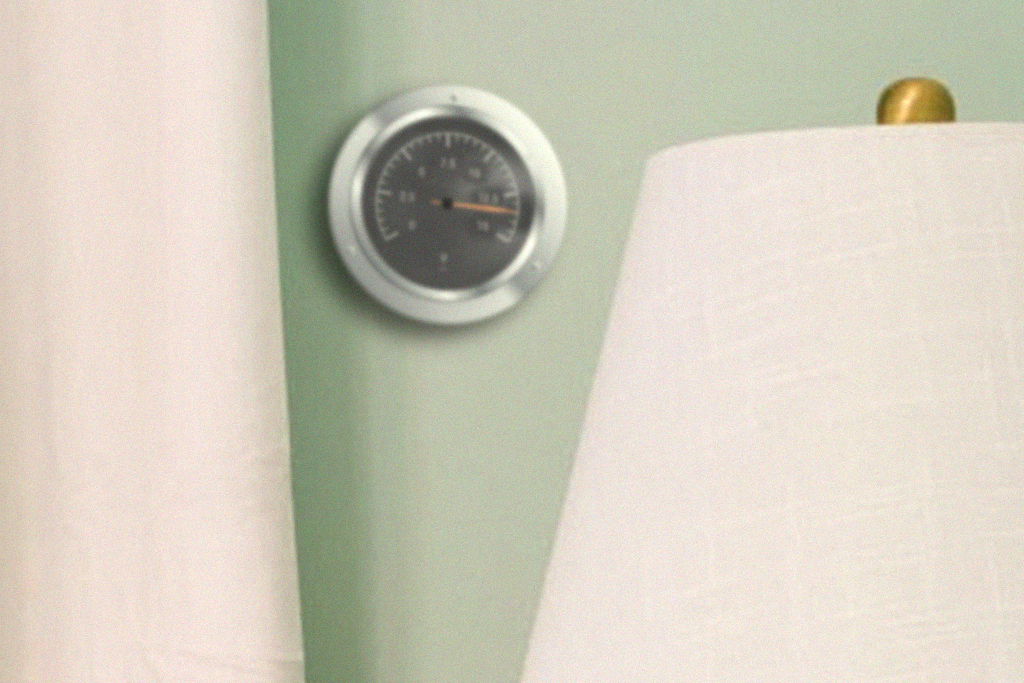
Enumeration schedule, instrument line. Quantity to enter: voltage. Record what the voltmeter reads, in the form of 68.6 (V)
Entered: 13.5 (V)
